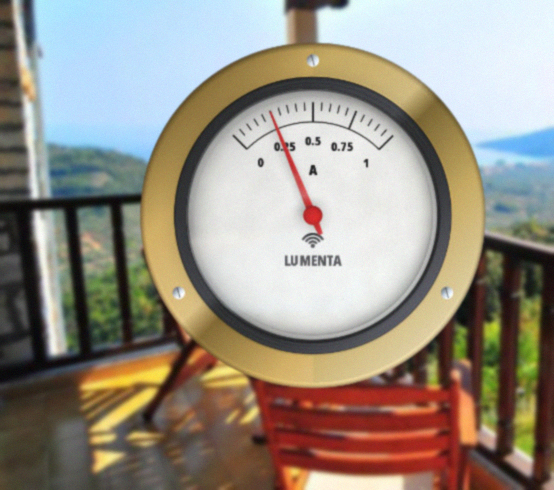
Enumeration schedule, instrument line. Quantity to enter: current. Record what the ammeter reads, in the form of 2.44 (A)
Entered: 0.25 (A)
